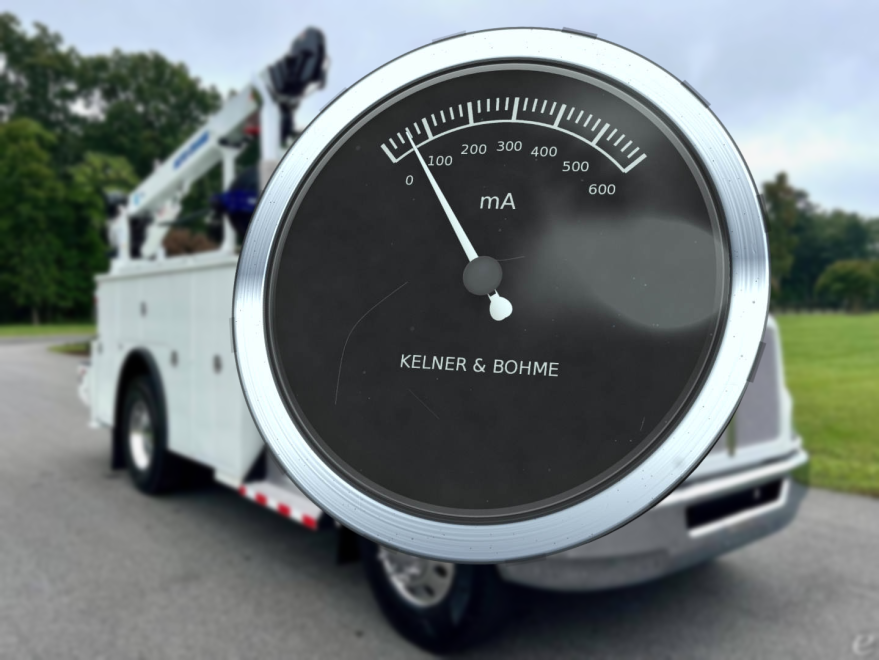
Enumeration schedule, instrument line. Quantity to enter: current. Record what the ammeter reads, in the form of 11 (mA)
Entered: 60 (mA)
